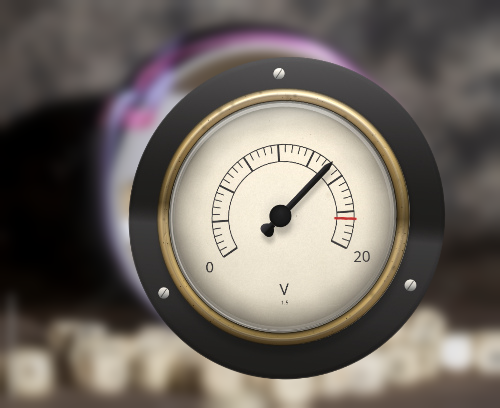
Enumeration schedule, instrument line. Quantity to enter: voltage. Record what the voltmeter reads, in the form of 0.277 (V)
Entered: 14 (V)
